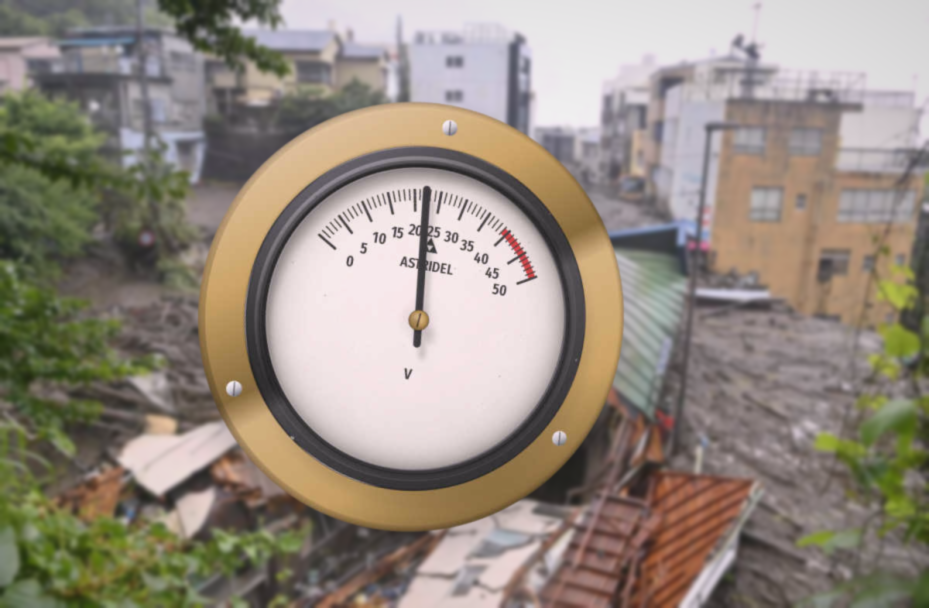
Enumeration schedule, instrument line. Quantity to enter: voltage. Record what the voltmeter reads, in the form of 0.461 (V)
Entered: 22 (V)
